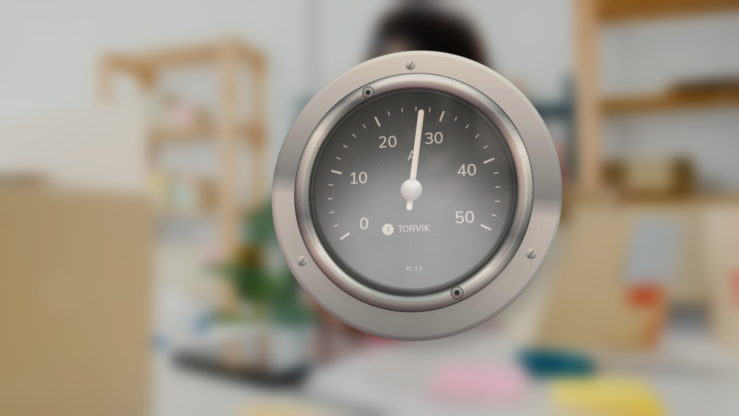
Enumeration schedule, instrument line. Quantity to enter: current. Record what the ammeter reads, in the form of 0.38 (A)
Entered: 27 (A)
